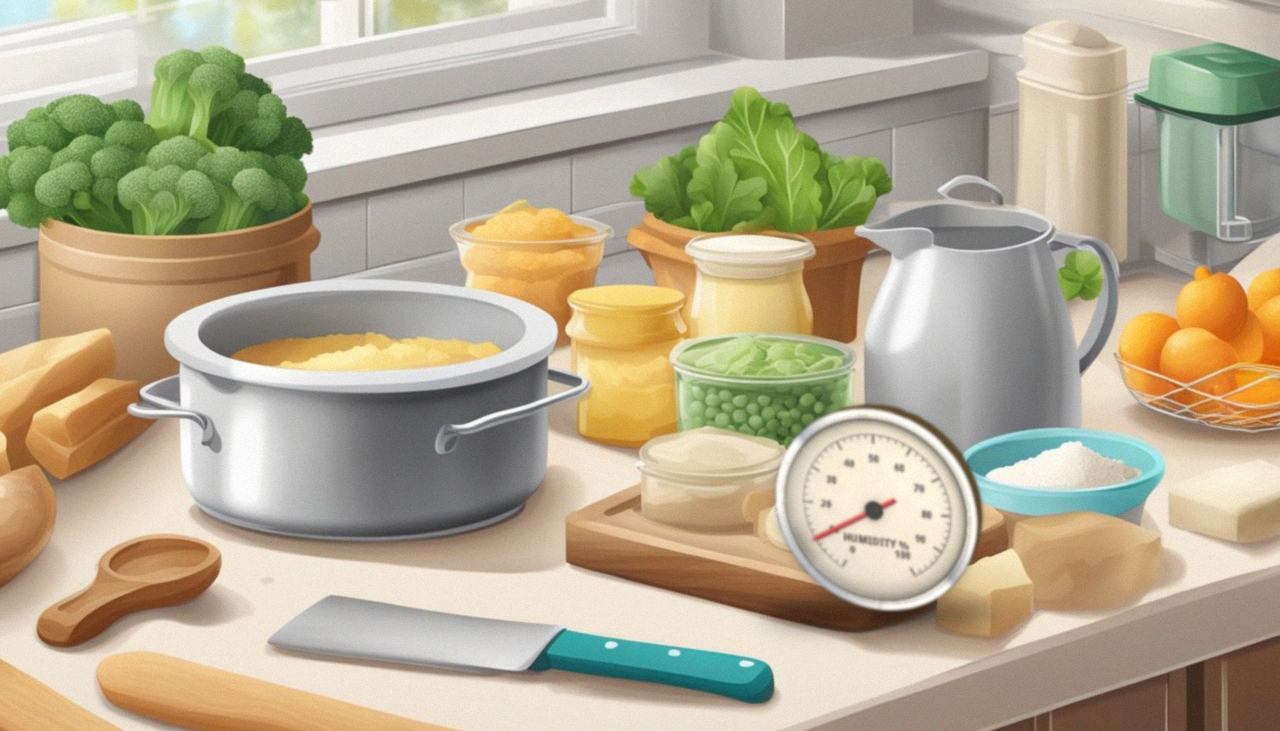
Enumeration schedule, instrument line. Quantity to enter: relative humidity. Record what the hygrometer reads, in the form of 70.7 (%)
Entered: 10 (%)
